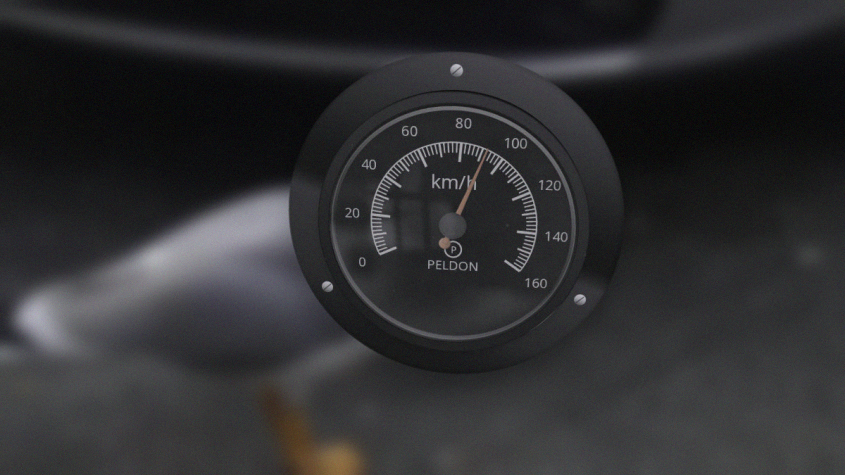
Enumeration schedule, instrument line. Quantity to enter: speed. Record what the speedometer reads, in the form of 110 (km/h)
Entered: 92 (km/h)
